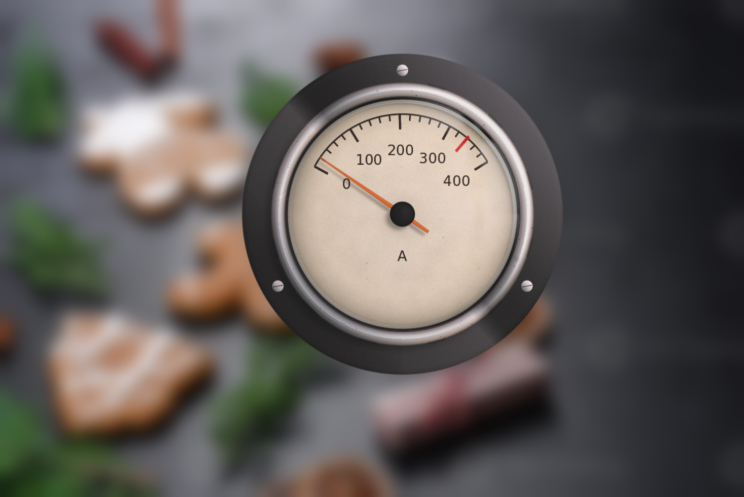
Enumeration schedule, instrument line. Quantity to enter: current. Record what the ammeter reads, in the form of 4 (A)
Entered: 20 (A)
